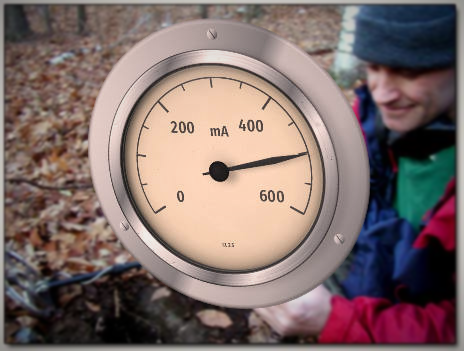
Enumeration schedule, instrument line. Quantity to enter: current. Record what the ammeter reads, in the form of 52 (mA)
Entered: 500 (mA)
